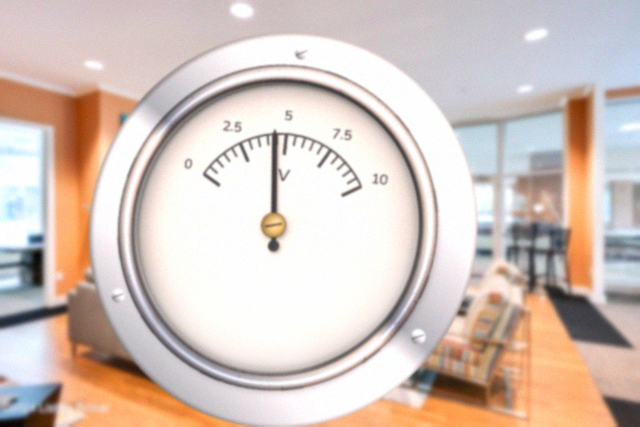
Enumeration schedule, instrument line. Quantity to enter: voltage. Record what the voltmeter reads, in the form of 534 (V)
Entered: 4.5 (V)
